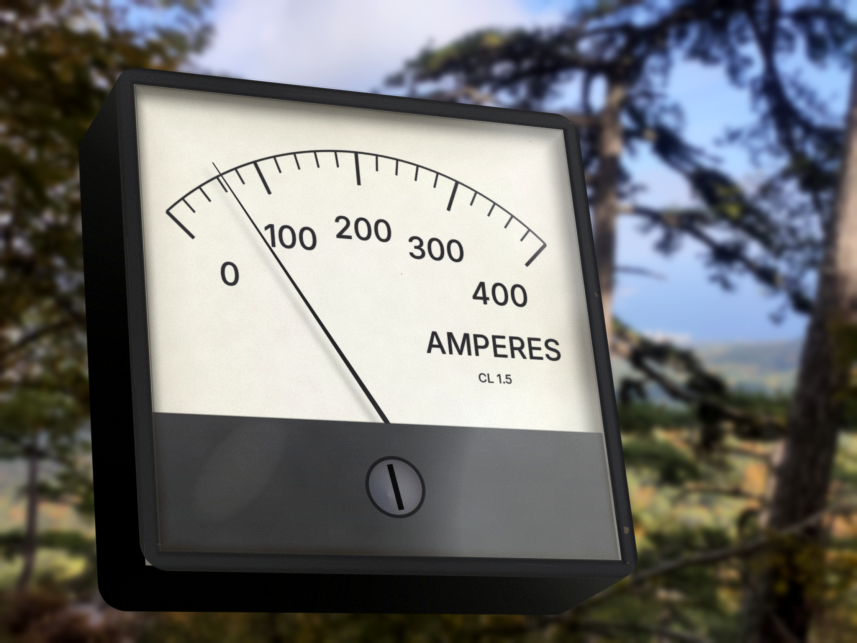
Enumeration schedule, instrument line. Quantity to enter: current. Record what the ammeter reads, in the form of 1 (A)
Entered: 60 (A)
